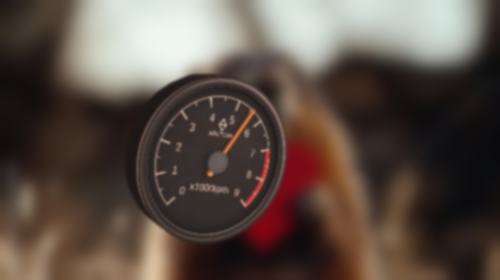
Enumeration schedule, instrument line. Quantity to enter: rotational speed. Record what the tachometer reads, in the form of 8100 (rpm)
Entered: 5500 (rpm)
